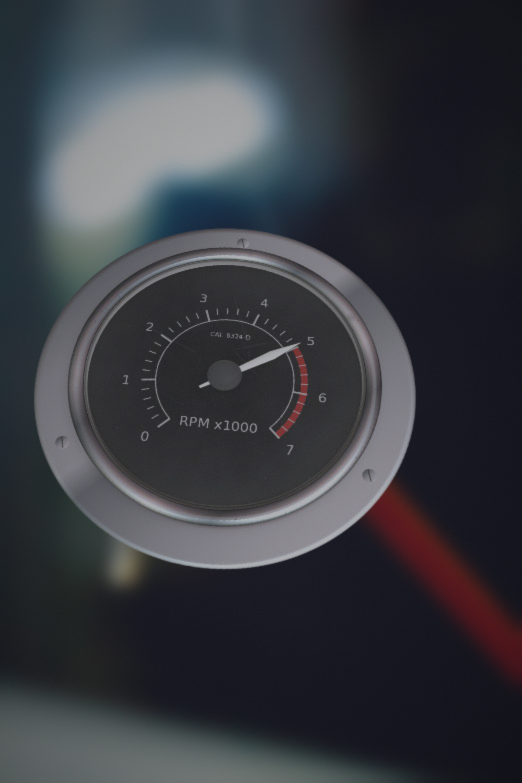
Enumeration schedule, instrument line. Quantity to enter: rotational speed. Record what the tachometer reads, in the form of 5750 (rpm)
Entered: 5000 (rpm)
